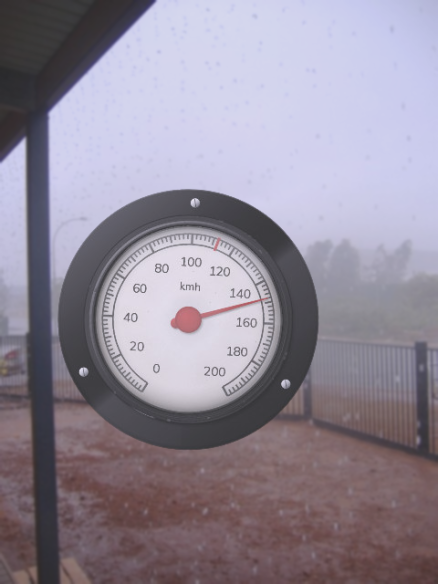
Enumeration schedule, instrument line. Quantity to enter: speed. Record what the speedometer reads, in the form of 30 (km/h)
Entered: 148 (km/h)
